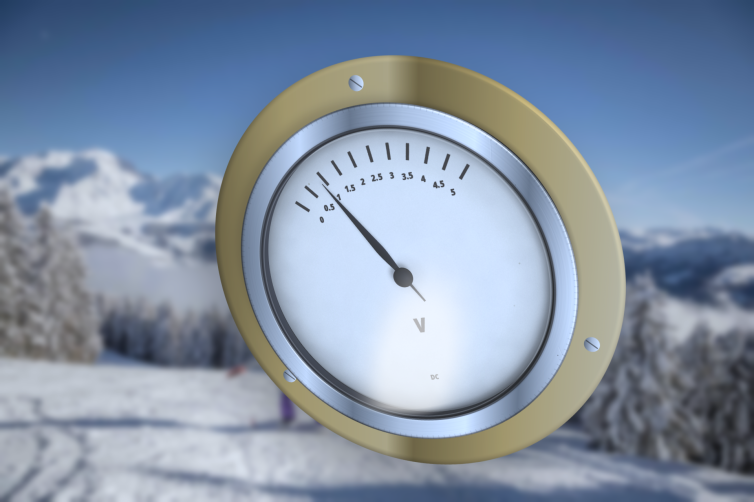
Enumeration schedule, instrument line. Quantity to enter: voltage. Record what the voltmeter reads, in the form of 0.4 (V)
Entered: 1 (V)
